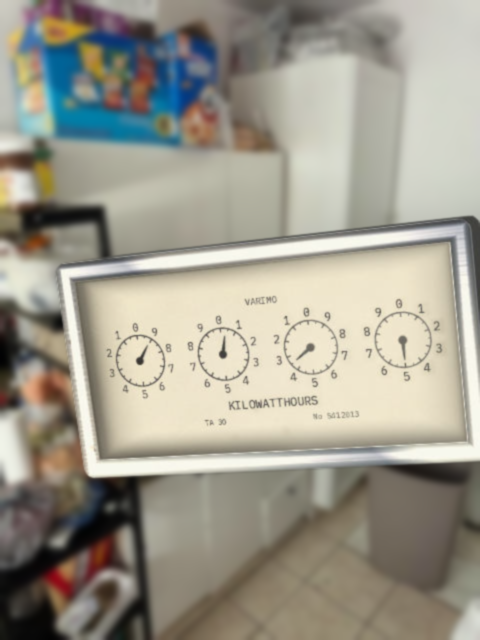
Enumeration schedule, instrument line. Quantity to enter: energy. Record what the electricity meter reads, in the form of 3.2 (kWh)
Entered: 9035 (kWh)
